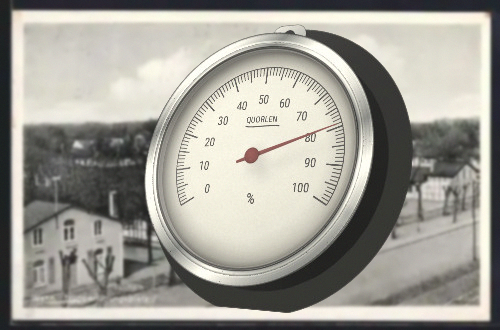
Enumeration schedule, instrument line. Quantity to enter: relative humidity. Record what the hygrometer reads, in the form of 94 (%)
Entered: 80 (%)
